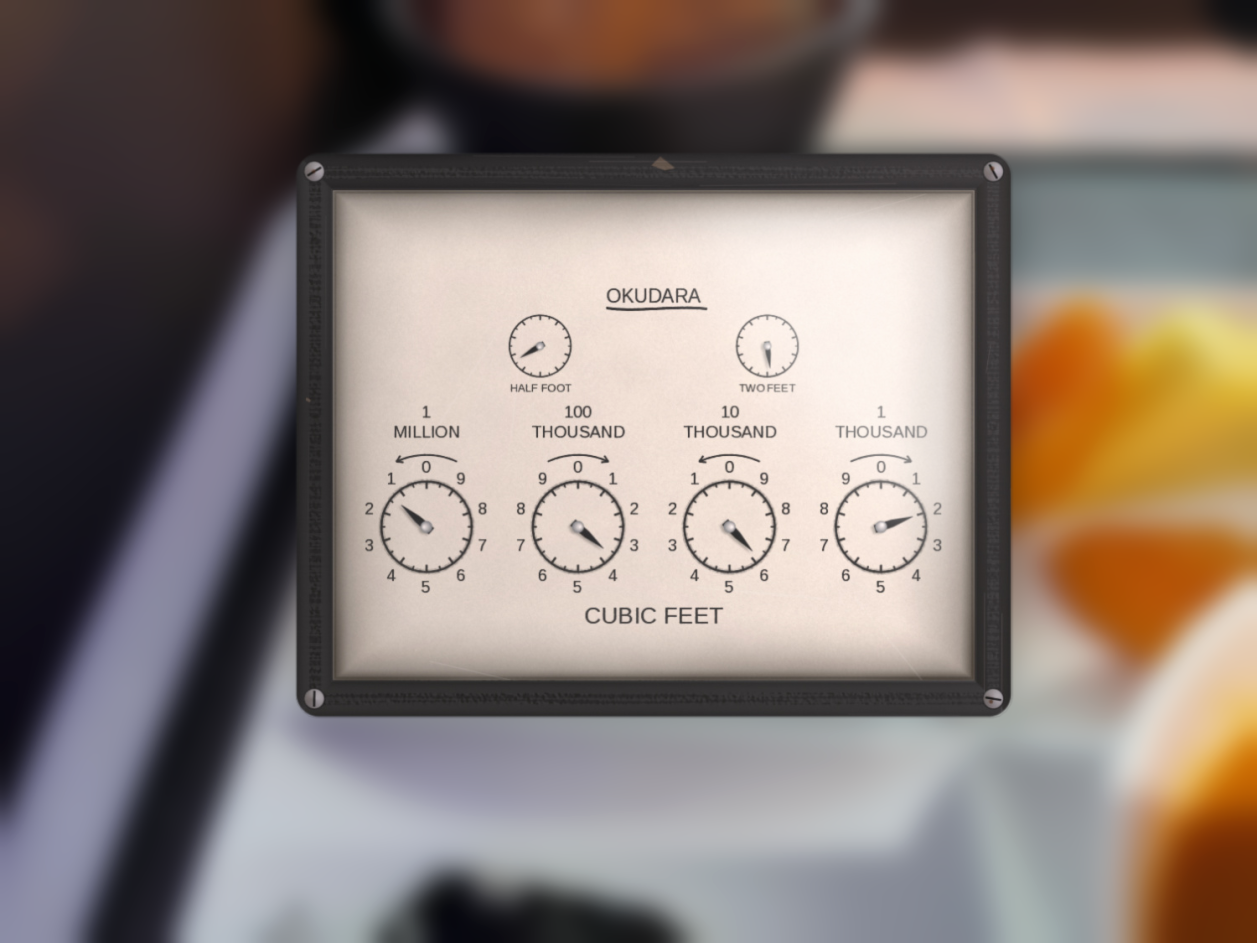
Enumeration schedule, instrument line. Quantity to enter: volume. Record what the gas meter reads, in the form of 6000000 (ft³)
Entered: 136200 (ft³)
